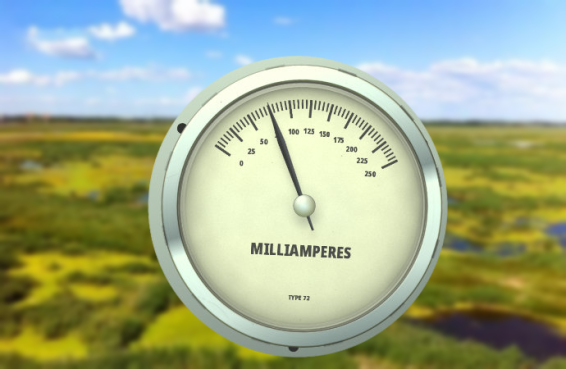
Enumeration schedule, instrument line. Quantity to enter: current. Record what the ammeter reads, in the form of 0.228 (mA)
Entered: 75 (mA)
